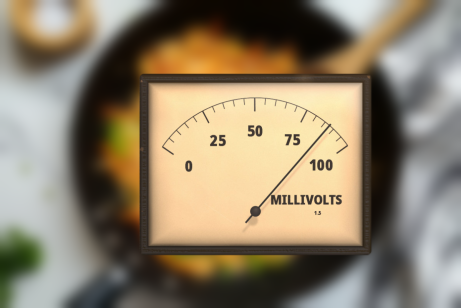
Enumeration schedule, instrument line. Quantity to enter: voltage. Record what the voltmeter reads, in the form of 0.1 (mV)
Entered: 87.5 (mV)
